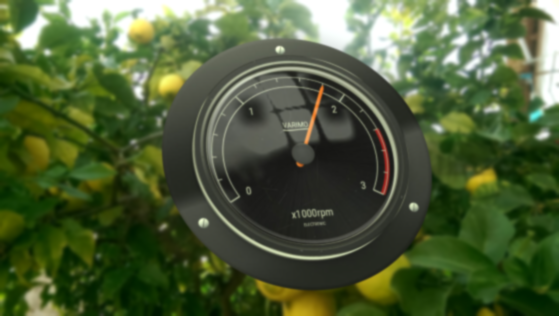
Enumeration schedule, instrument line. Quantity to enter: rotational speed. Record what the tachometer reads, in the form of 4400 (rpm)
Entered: 1800 (rpm)
